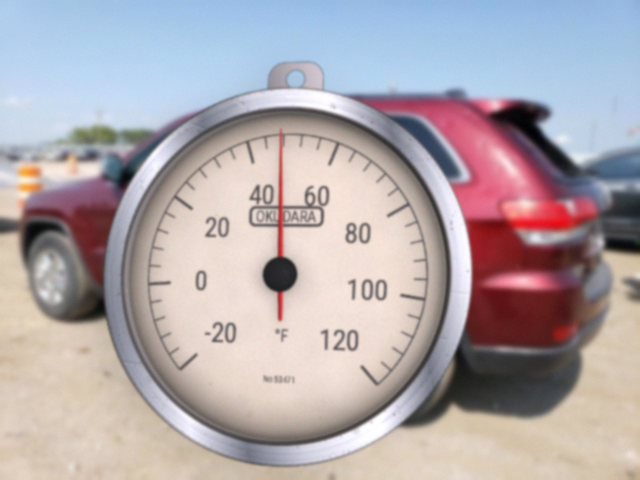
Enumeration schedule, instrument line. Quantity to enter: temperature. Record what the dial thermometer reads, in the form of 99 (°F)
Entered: 48 (°F)
